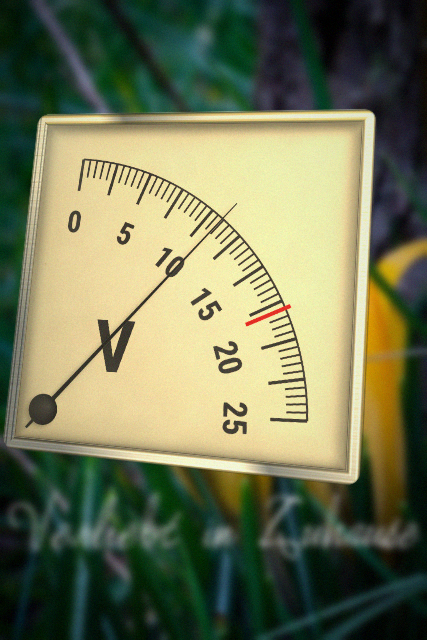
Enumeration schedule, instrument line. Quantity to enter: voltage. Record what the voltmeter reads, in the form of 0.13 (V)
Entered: 11 (V)
